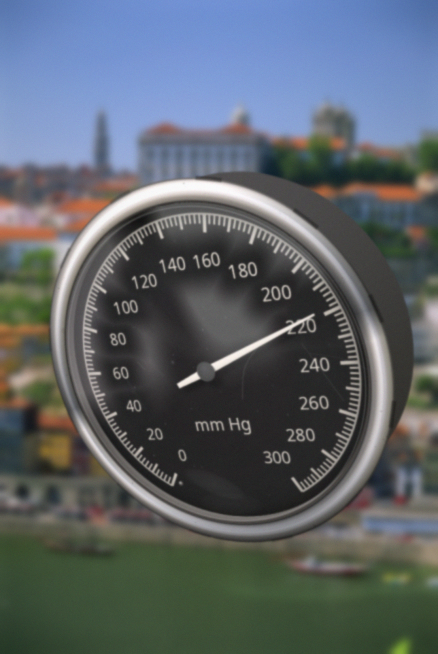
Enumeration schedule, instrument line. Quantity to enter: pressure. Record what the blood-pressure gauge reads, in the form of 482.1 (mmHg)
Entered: 218 (mmHg)
